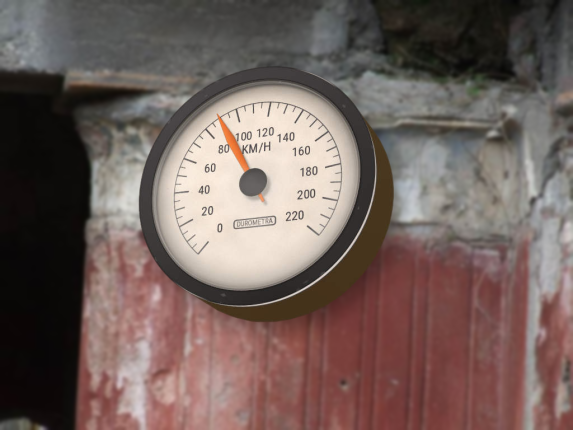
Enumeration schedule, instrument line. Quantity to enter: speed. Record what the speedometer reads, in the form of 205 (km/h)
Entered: 90 (km/h)
